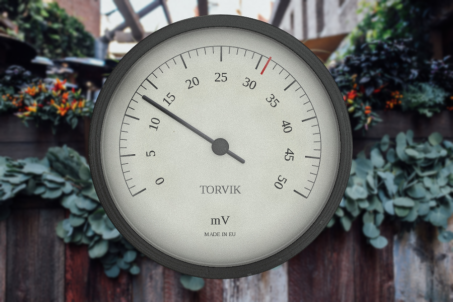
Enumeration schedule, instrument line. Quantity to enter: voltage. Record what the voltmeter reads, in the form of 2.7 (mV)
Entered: 13 (mV)
